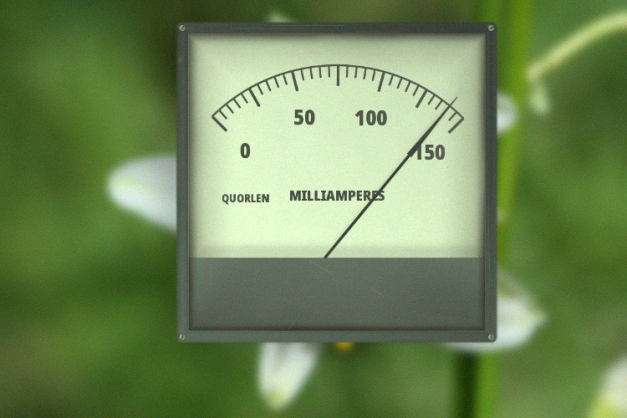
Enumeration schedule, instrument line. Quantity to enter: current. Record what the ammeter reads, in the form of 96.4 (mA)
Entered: 140 (mA)
